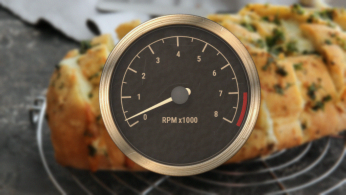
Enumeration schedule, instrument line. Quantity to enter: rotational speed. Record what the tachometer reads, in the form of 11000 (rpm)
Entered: 250 (rpm)
